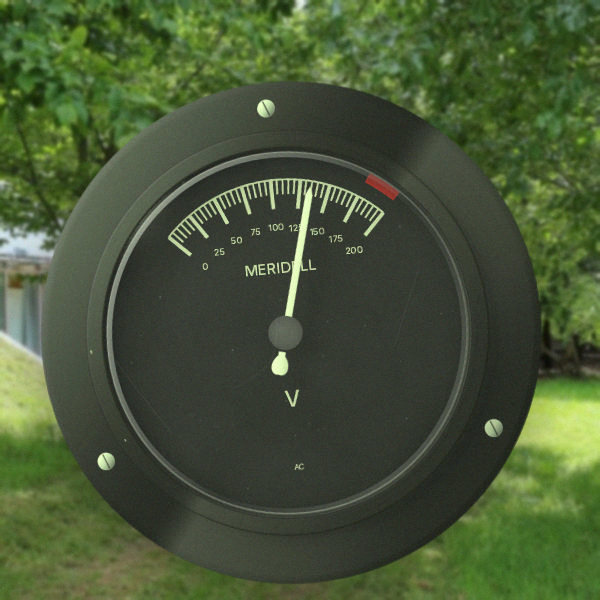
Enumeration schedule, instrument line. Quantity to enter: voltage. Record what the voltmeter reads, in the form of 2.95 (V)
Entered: 135 (V)
